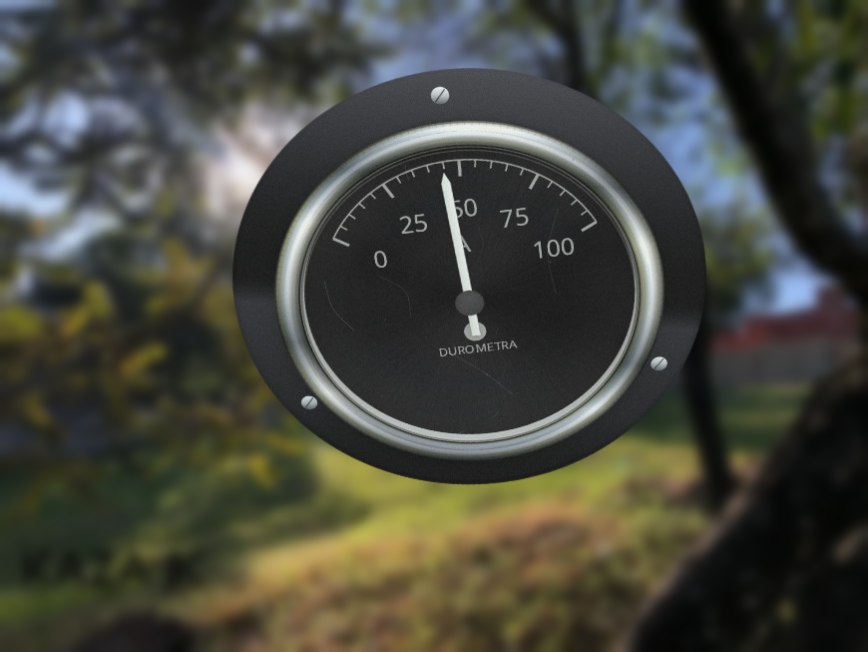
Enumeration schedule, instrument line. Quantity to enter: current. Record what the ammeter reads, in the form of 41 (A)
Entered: 45 (A)
